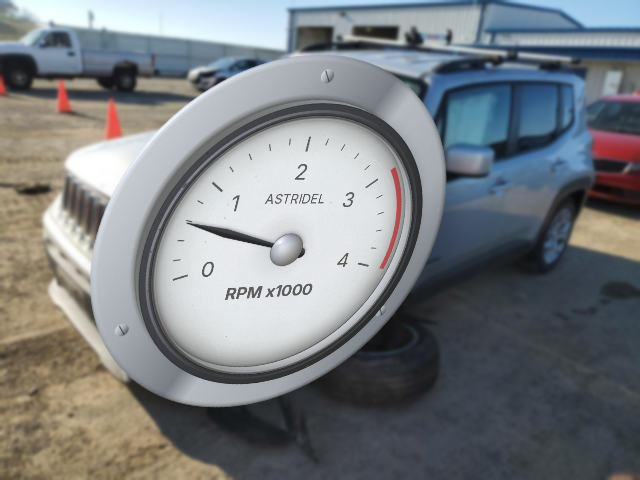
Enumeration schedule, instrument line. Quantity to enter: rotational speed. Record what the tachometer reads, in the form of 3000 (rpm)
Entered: 600 (rpm)
